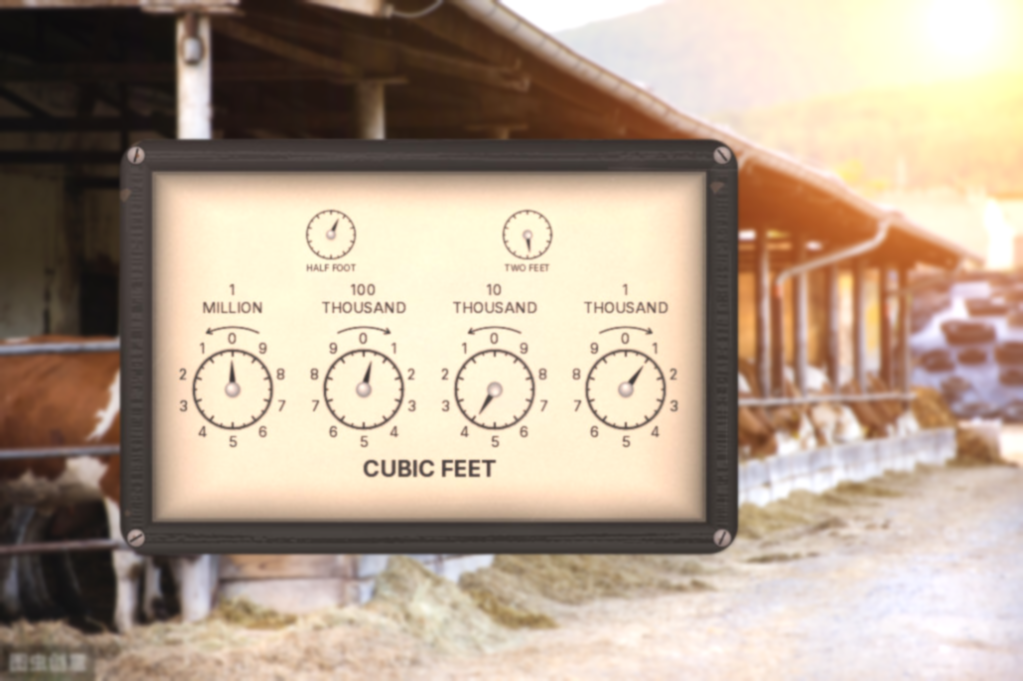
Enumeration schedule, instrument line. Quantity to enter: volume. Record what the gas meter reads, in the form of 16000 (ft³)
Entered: 4100 (ft³)
